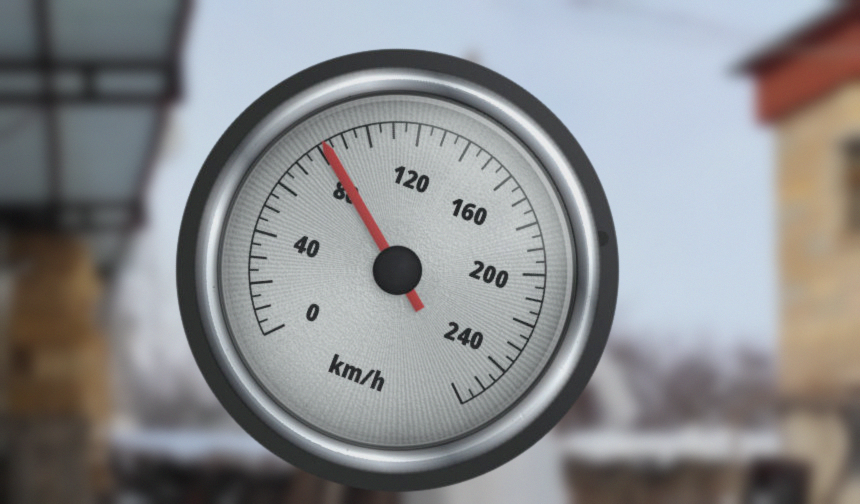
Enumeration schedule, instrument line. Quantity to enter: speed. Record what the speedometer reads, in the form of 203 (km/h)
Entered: 82.5 (km/h)
